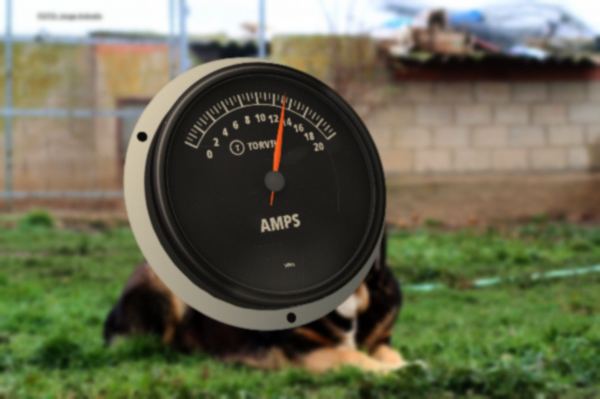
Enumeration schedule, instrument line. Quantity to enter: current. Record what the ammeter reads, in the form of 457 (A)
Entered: 13 (A)
